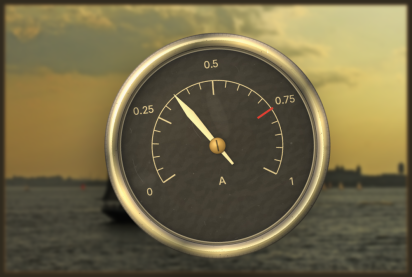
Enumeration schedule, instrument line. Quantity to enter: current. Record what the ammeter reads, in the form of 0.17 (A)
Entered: 0.35 (A)
